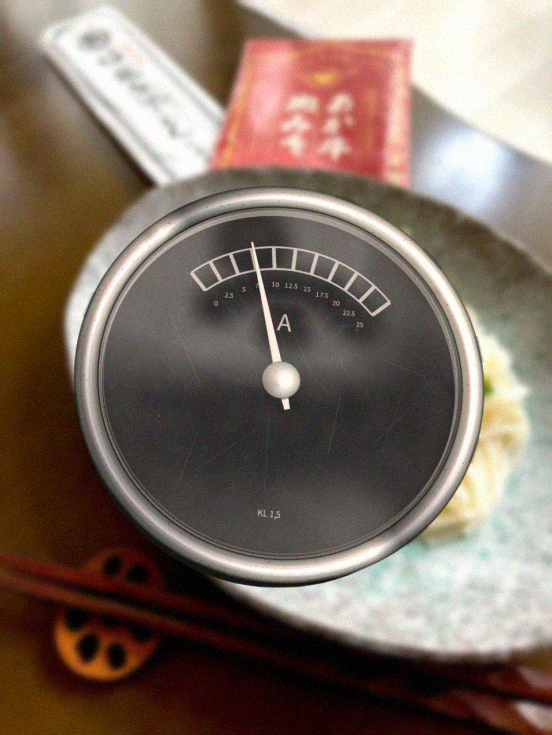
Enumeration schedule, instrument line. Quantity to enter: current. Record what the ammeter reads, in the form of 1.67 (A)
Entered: 7.5 (A)
